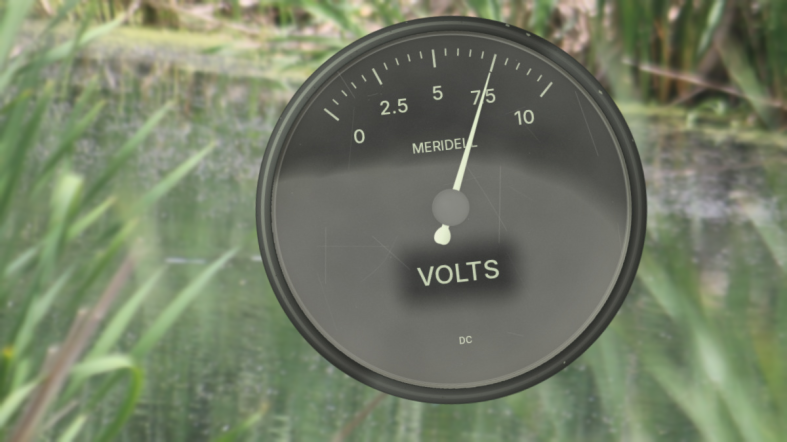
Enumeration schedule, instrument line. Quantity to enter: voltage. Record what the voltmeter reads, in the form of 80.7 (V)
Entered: 7.5 (V)
